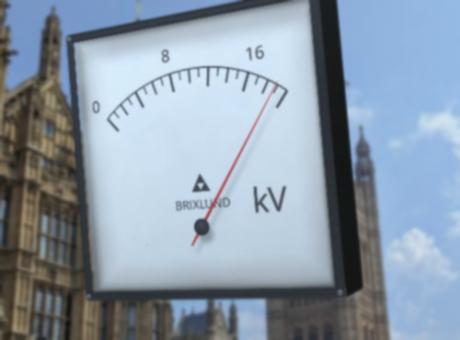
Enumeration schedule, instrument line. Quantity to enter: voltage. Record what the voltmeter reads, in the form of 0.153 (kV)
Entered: 19 (kV)
